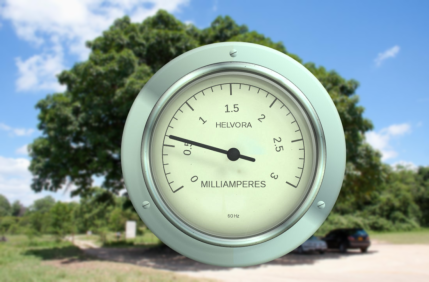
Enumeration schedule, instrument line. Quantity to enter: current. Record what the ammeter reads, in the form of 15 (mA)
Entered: 0.6 (mA)
